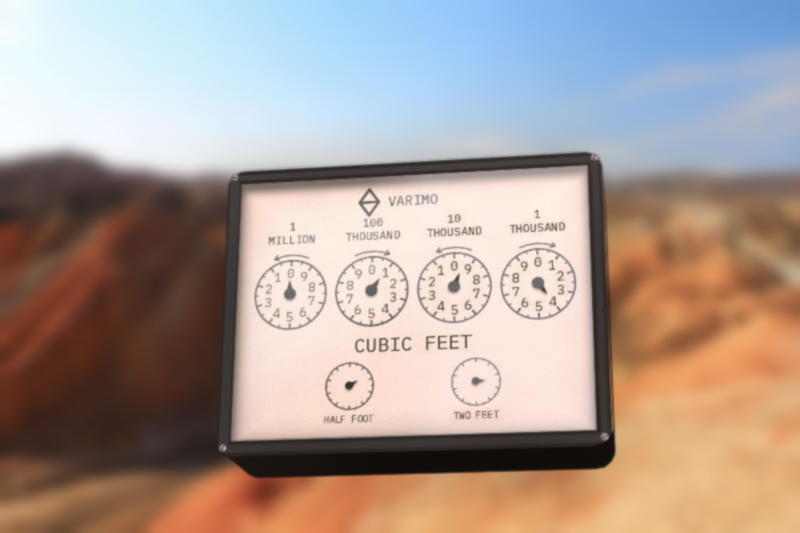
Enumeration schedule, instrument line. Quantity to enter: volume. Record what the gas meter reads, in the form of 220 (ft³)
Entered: 9400 (ft³)
